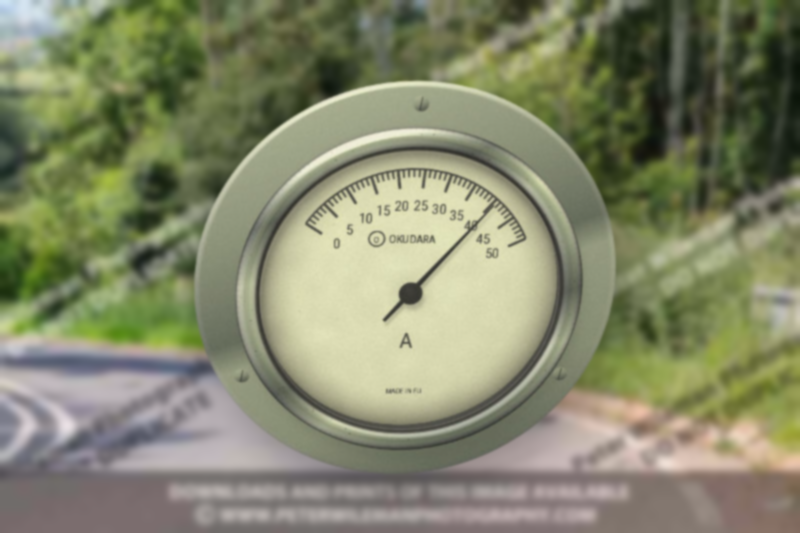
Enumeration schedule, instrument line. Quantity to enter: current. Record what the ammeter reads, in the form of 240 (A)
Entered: 40 (A)
